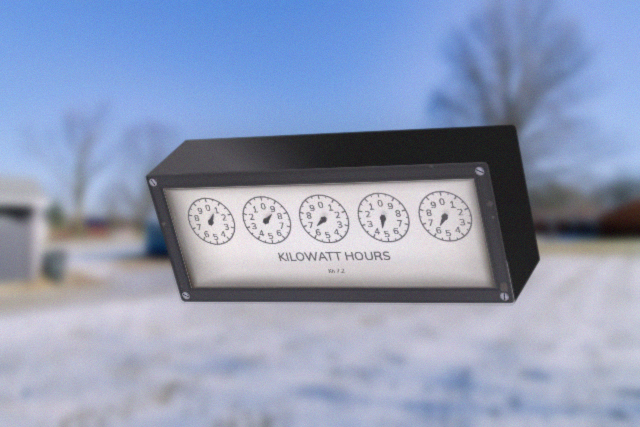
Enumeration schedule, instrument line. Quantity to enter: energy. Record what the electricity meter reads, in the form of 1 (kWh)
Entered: 8646 (kWh)
